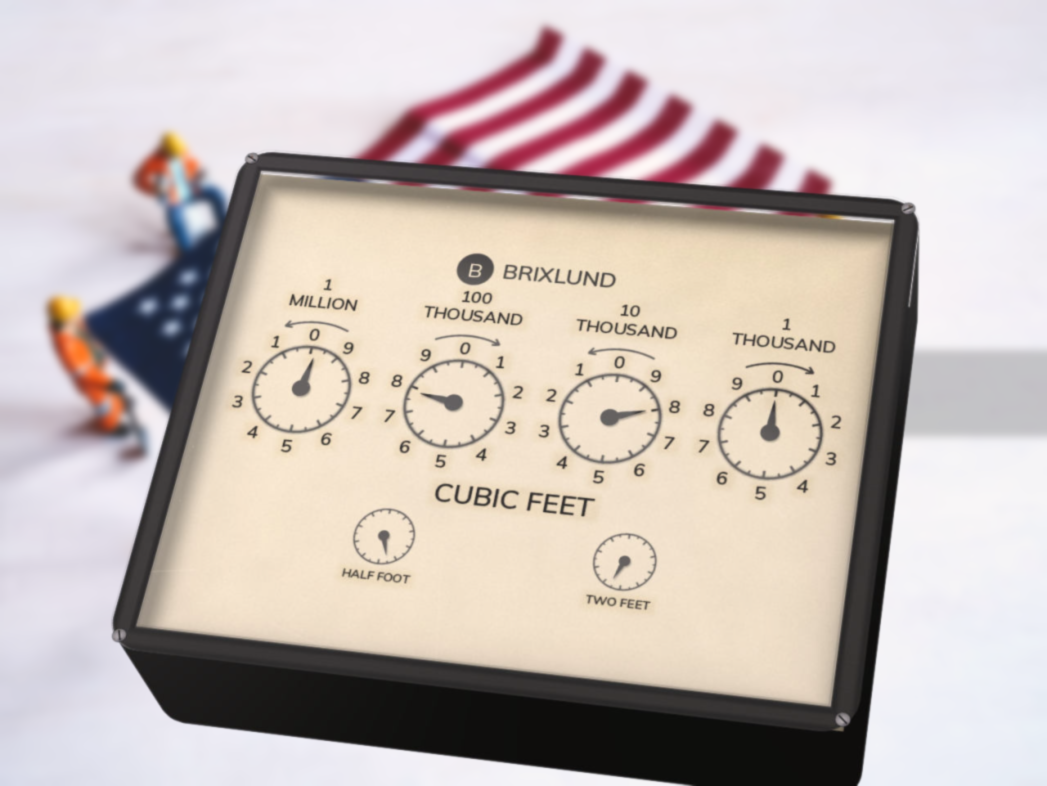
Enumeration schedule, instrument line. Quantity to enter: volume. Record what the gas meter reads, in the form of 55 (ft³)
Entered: 978000 (ft³)
